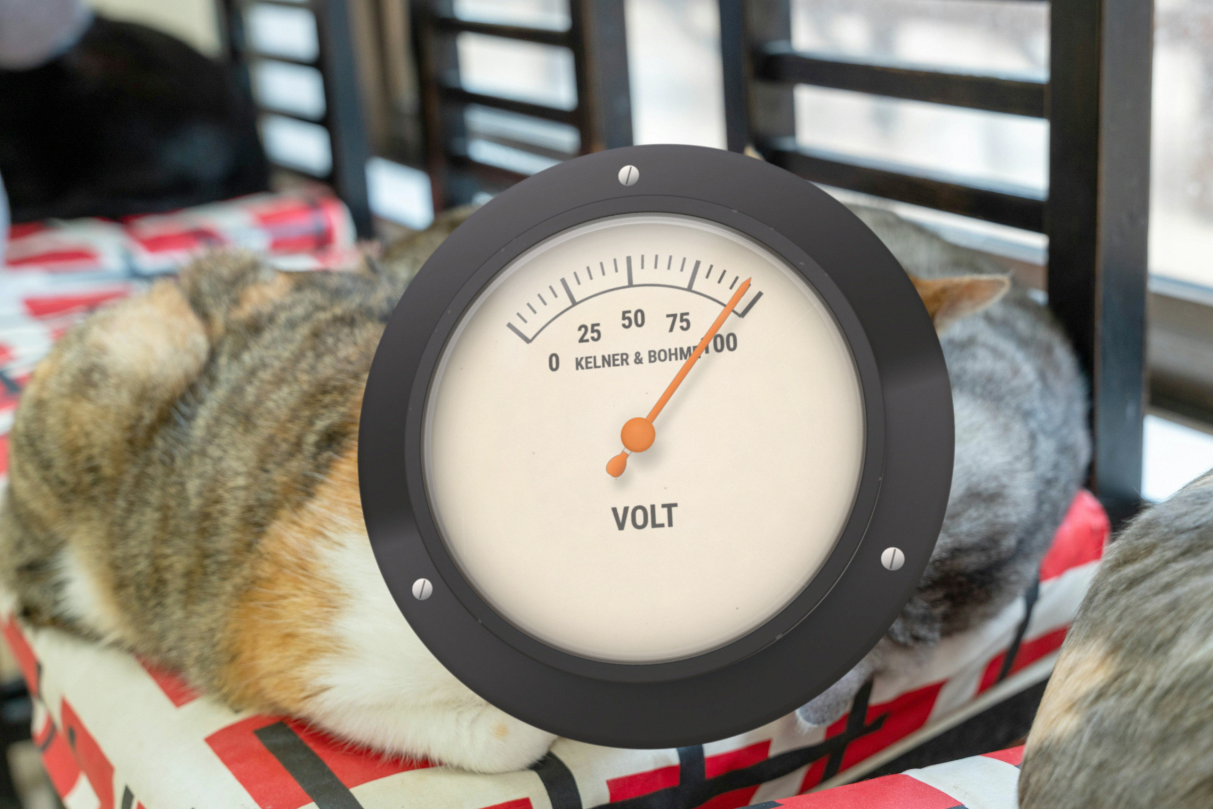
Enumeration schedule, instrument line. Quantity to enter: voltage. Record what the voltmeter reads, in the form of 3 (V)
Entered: 95 (V)
